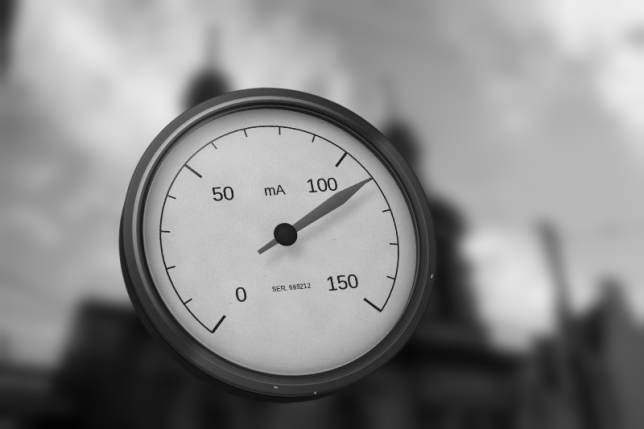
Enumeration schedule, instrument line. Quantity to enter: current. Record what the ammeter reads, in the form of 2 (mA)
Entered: 110 (mA)
